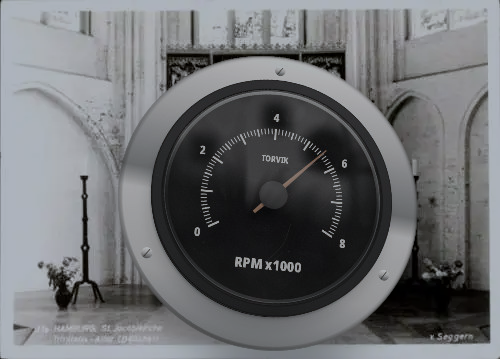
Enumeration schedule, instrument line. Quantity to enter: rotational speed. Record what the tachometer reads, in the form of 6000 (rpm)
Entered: 5500 (rpm)
